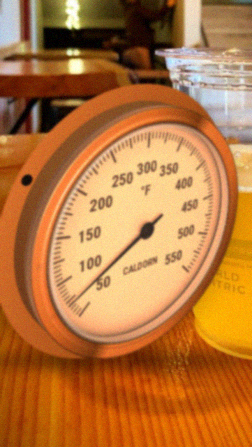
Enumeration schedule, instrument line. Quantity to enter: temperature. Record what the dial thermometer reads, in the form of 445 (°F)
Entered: 75 (°F)
